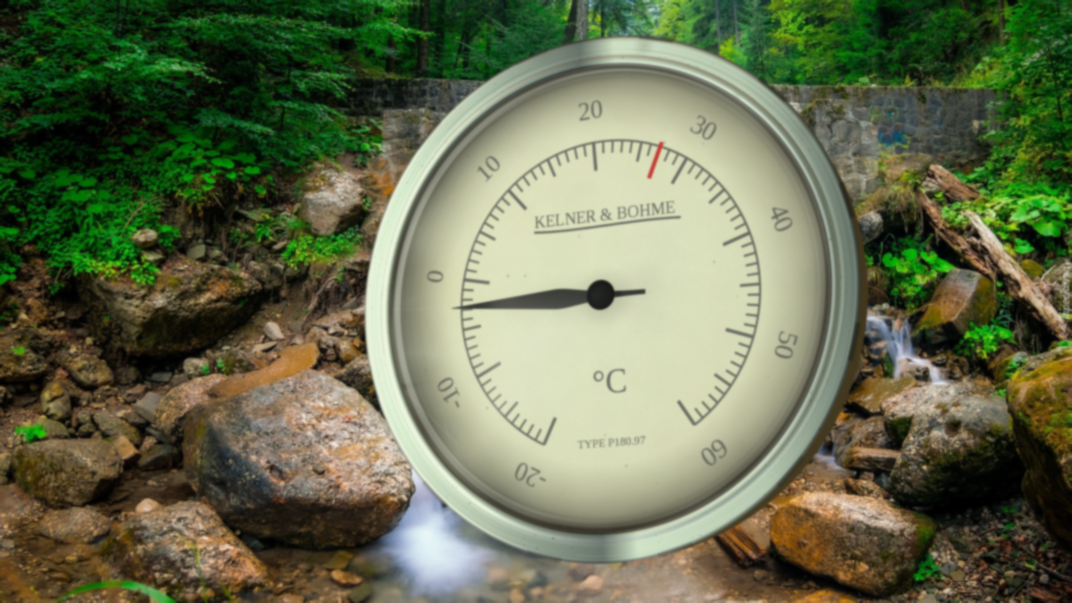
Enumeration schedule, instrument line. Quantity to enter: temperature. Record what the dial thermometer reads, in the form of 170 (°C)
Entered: -3 (°C)
